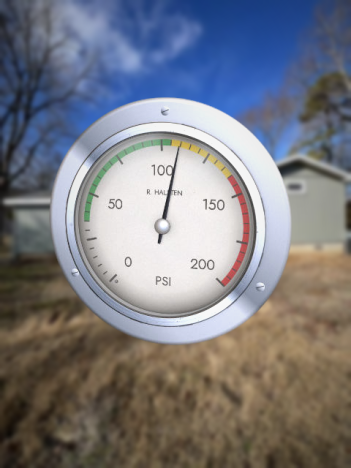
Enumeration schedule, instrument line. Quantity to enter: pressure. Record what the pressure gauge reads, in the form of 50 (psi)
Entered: 110 (psi)
